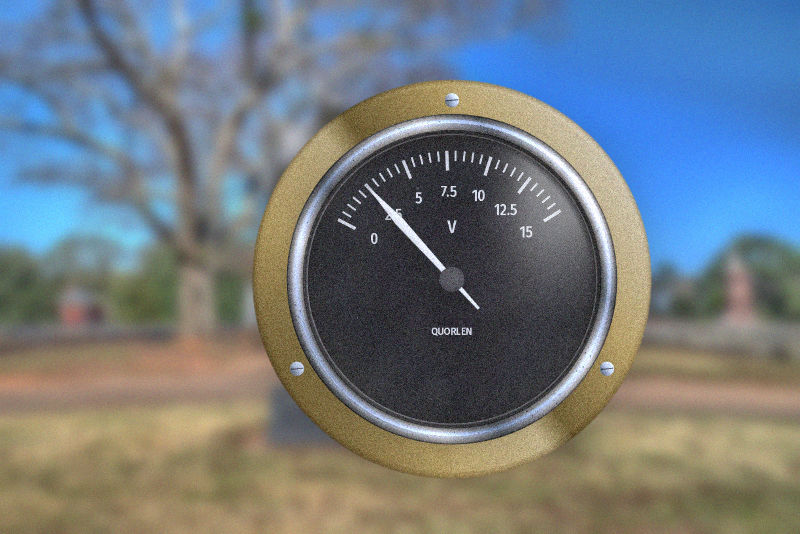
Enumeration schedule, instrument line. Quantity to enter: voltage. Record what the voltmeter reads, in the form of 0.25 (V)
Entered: 2.5 (V)
